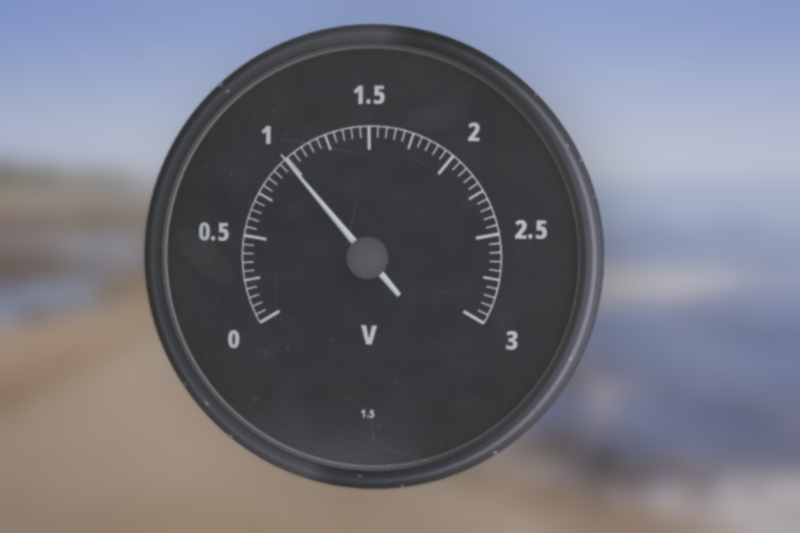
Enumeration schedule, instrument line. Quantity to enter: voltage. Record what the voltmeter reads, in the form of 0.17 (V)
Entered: 1 (V)
